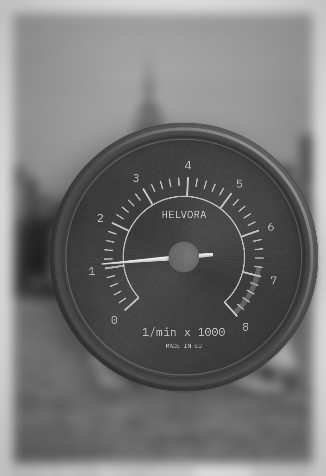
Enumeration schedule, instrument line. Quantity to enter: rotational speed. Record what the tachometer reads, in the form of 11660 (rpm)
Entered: 1100 (rpm)
